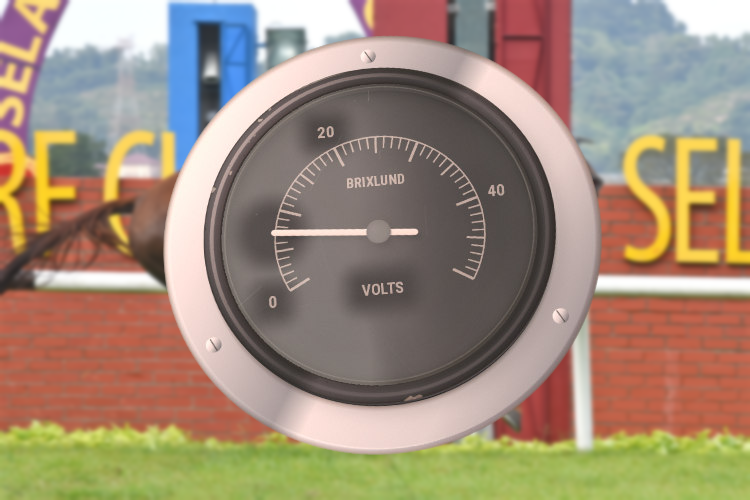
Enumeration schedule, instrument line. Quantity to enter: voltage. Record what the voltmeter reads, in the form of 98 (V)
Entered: 7 (V)
